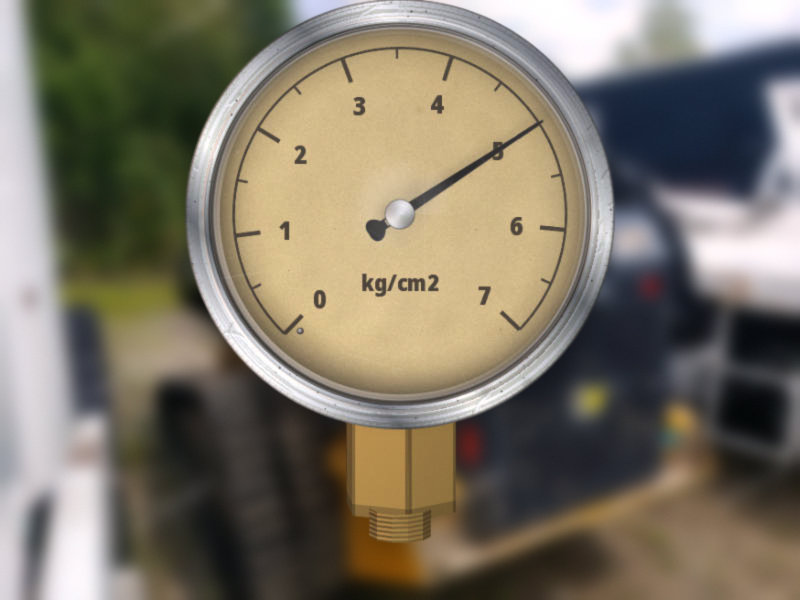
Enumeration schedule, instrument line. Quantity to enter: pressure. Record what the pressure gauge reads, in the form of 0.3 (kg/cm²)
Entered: 5 (kg/cm²)
